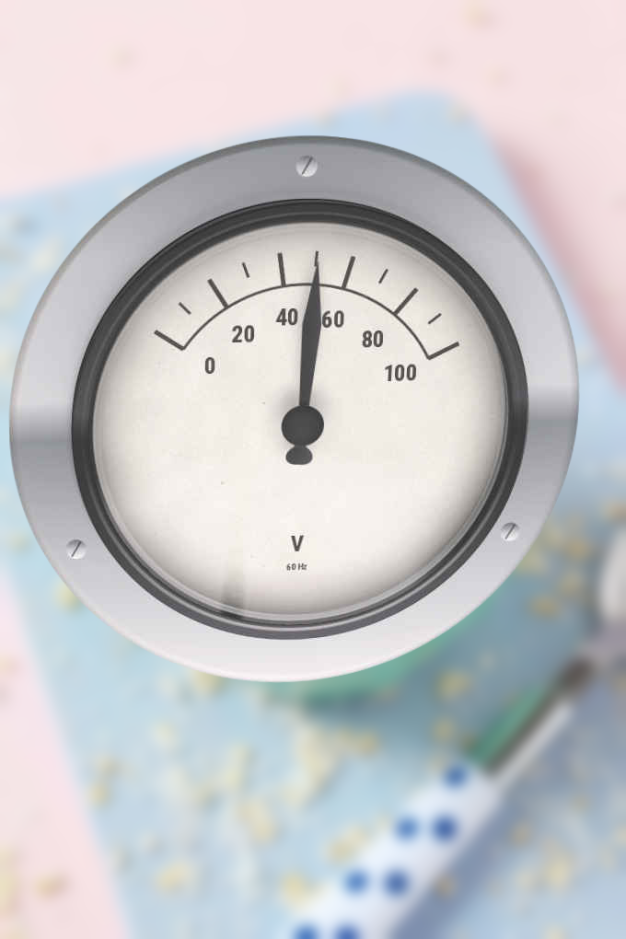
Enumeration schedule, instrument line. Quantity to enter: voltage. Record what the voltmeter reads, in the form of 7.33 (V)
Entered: 50 (V)
